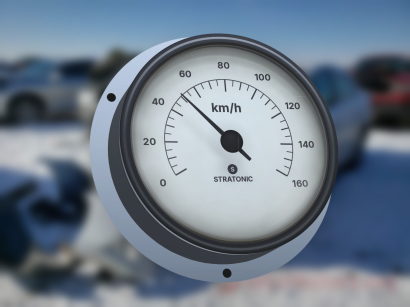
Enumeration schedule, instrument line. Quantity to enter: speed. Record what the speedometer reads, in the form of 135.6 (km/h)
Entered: 50 (km/h)
